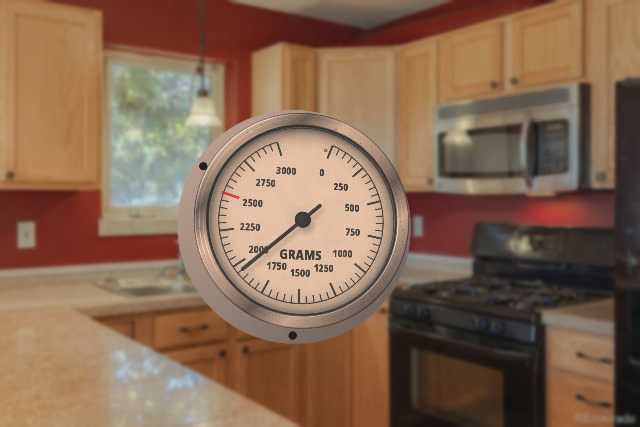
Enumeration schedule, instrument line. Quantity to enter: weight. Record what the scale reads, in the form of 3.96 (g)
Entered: 1950 (g)
